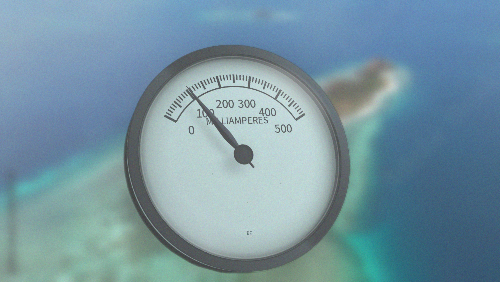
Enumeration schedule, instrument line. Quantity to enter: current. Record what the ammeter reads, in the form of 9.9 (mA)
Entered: 100 (mA)
